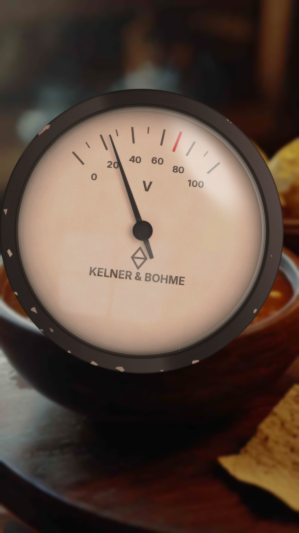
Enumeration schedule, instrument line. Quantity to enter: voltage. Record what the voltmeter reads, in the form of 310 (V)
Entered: 25 (V)
